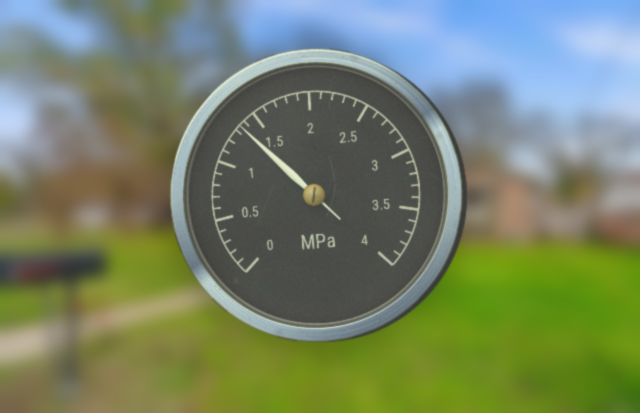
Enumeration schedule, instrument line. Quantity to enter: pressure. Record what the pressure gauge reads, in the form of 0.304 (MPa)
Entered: 1.35 (MPa)
